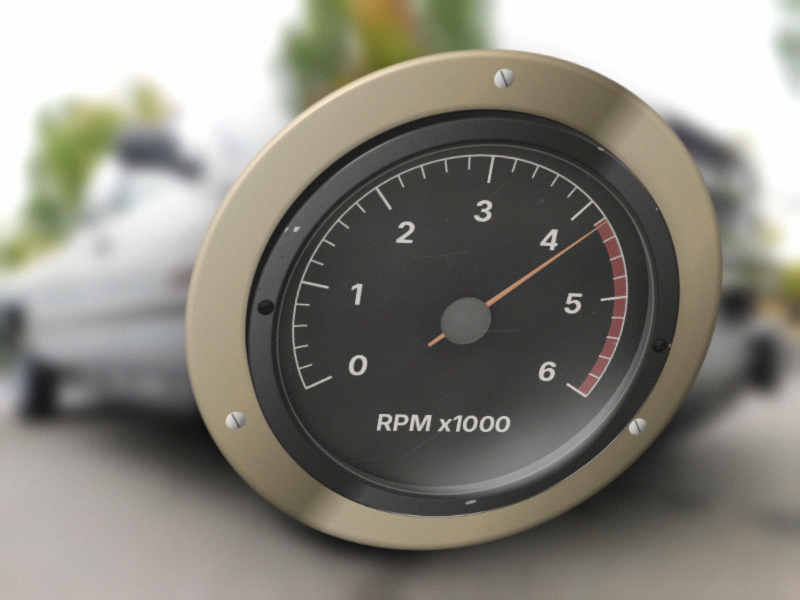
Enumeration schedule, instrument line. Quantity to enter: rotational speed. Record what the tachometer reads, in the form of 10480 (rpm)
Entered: 4200 (rpm)
